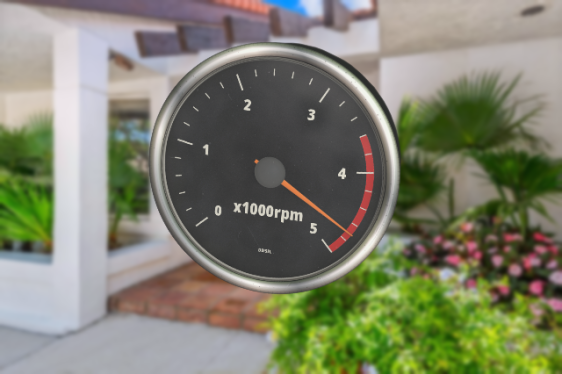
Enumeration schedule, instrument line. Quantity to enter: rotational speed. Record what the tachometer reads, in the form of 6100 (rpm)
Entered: 4700 (rpm)
